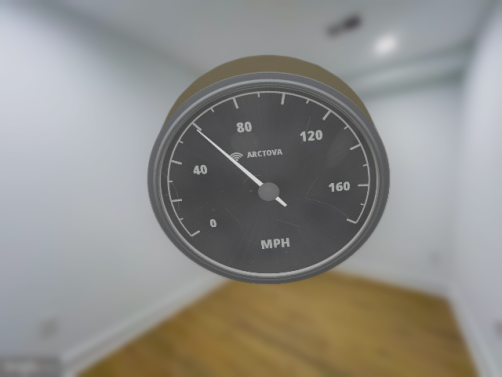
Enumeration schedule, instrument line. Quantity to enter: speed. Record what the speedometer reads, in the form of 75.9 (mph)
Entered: 60 (mph)
